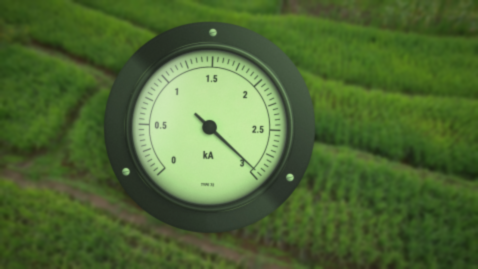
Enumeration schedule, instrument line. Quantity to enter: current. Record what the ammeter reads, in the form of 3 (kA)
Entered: 2.95 (kA)
